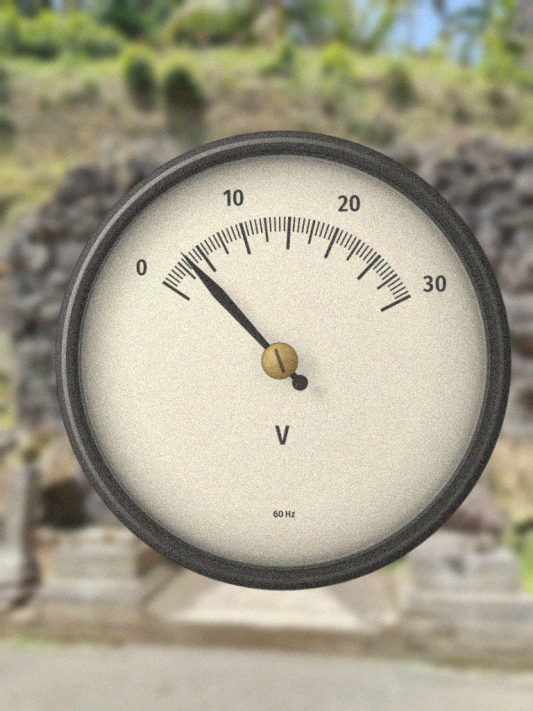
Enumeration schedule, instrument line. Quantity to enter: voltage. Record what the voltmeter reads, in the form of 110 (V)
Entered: 3.5 (V)
